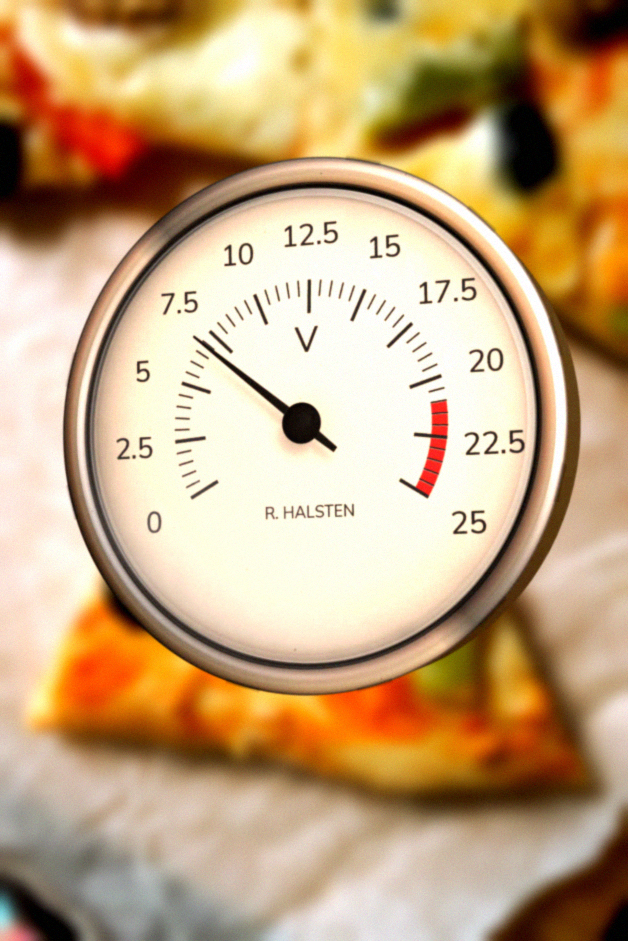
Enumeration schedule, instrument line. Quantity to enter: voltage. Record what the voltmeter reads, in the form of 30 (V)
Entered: 7 (V)
